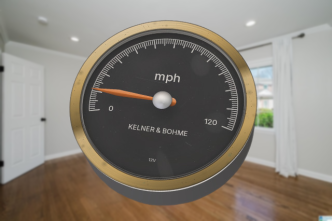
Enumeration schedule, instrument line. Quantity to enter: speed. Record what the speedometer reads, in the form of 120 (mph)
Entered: 10 (mph)
